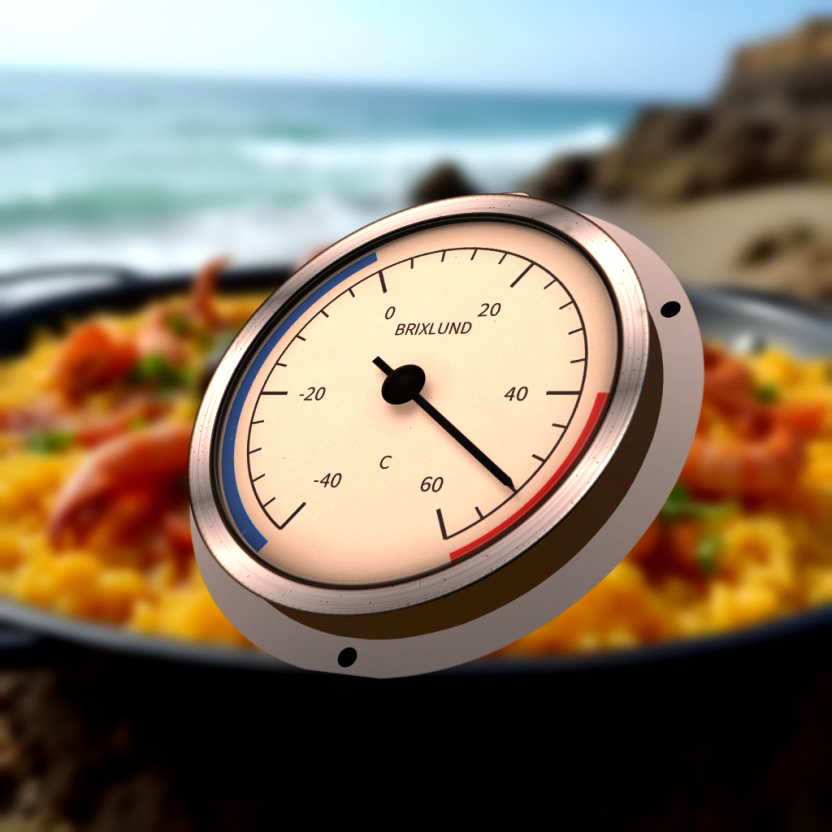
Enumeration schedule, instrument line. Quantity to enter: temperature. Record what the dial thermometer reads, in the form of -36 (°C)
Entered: 52 (°C)
